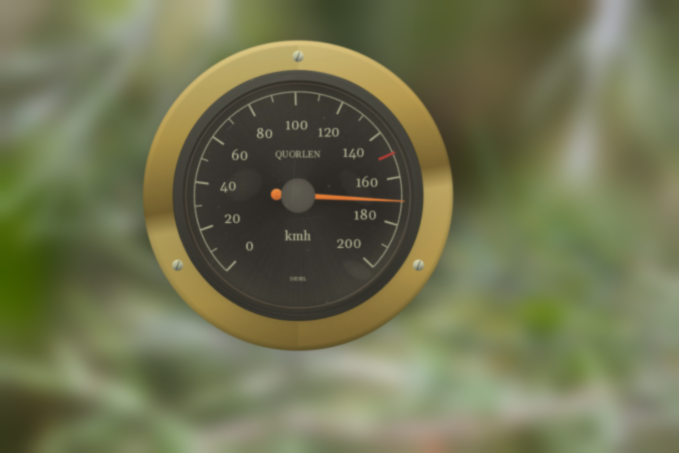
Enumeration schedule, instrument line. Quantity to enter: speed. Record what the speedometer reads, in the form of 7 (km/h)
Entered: 170 (km/h)
